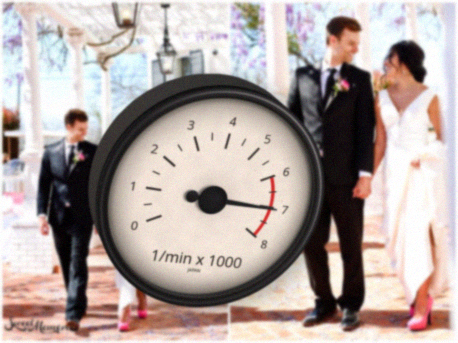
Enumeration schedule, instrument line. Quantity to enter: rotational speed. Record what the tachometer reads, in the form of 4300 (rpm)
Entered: 7000 (rpm)
